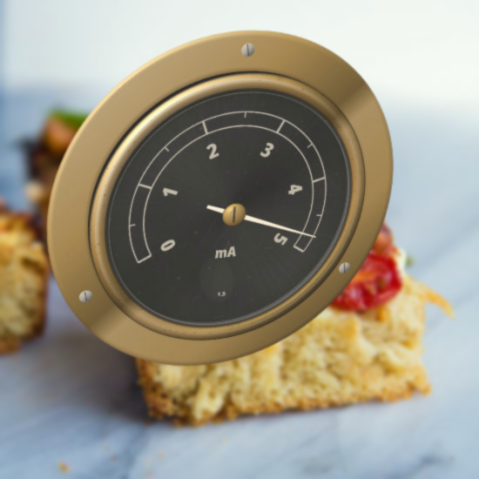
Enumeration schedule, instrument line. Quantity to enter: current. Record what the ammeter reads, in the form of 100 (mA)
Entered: 4.75 (mA)
